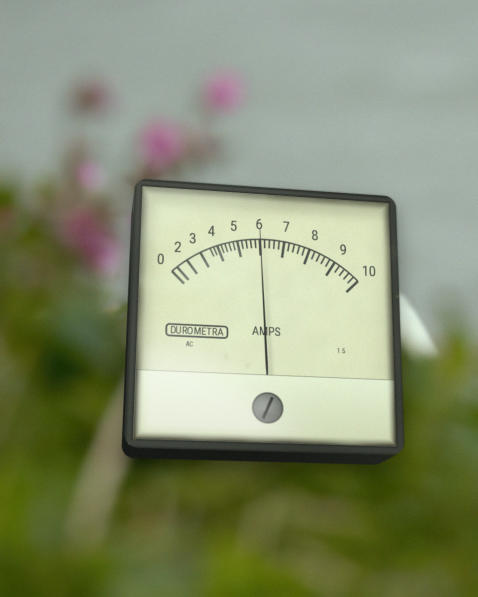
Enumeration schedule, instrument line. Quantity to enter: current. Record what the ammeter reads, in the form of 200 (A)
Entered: 6 (A)
